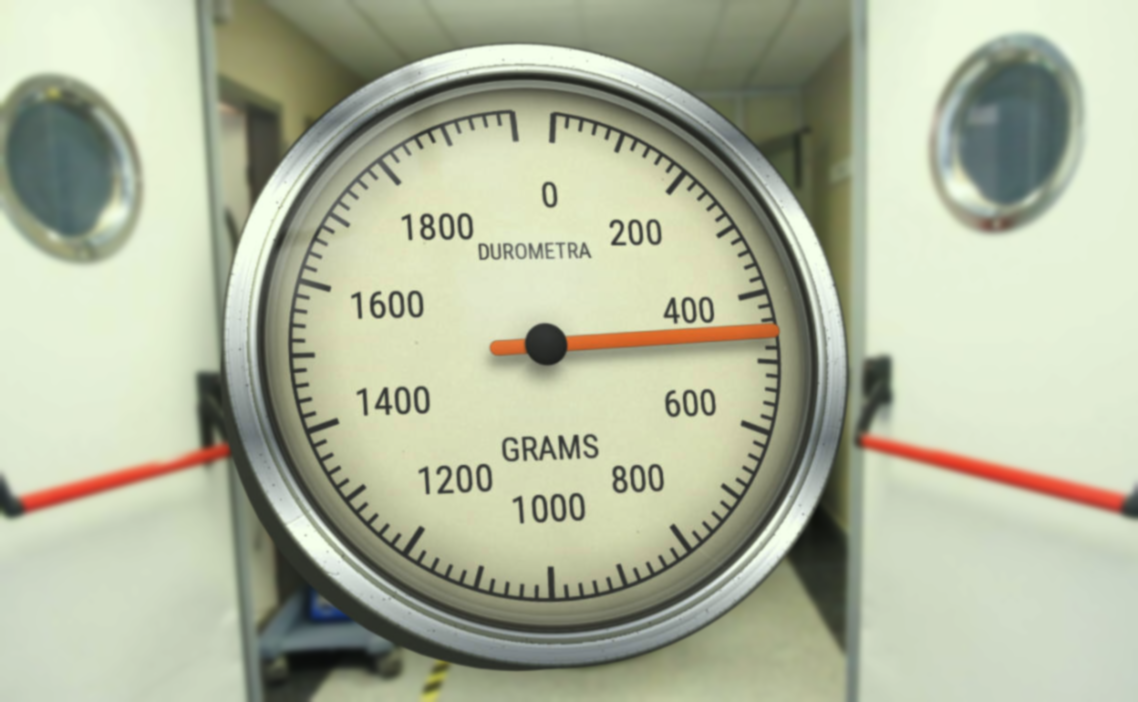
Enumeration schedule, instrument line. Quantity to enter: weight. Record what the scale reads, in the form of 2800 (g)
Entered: 460 (g)
